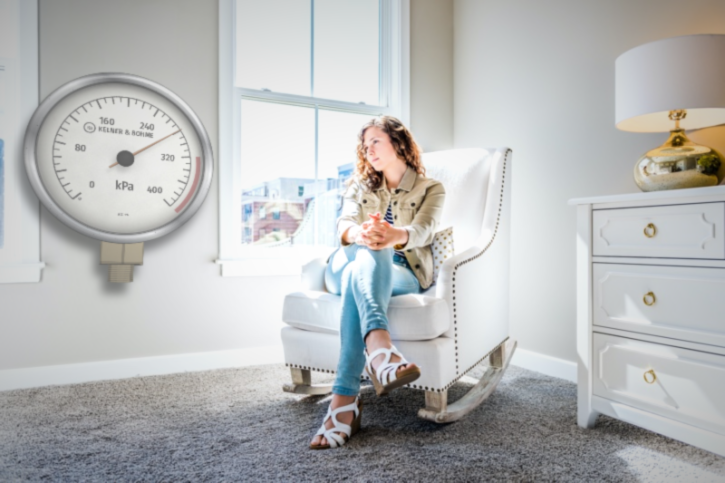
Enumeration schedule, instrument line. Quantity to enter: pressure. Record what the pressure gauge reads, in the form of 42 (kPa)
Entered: 280 (kPa)
